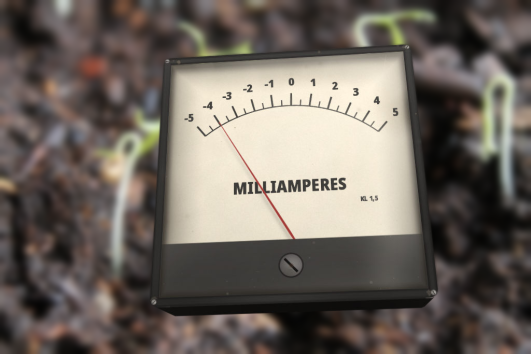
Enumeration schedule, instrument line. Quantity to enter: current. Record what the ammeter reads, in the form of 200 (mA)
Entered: -4 (mA)
